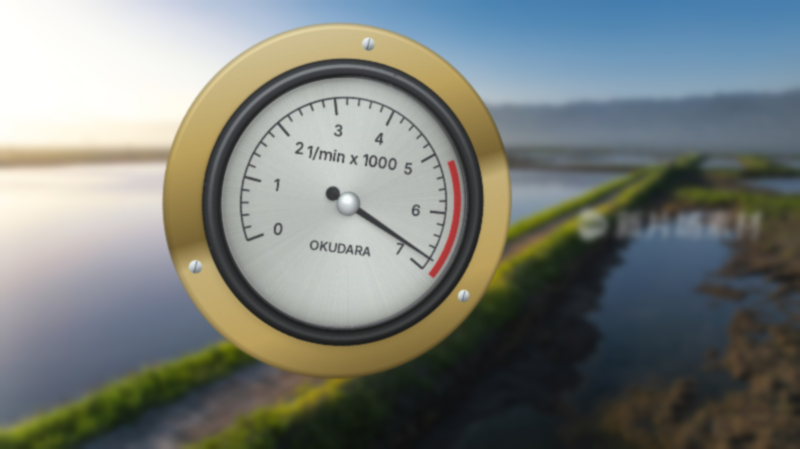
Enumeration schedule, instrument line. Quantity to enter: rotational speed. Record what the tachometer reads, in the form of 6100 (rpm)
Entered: 6800 (rpm)
